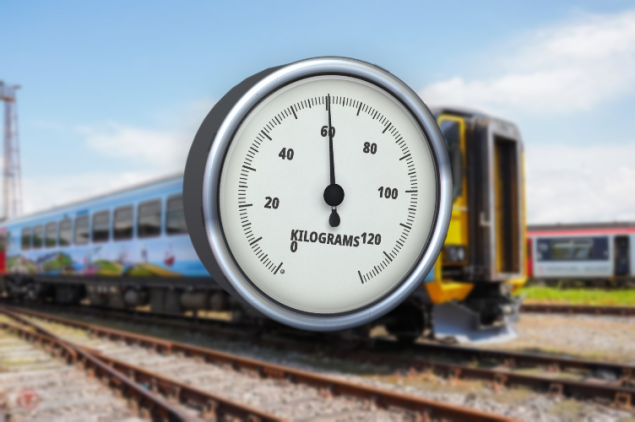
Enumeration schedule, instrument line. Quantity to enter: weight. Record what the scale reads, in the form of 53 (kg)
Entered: 60 (kg)
